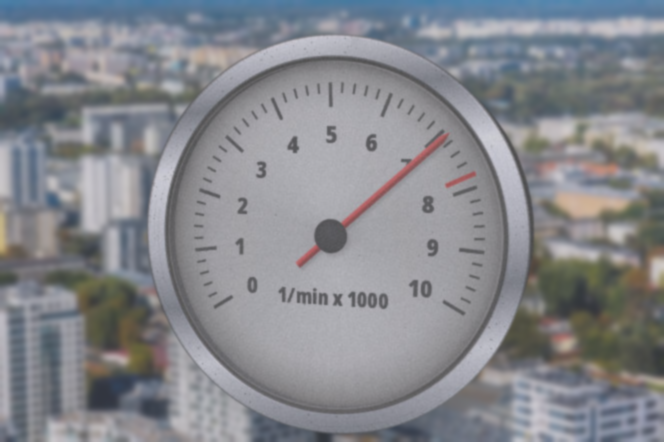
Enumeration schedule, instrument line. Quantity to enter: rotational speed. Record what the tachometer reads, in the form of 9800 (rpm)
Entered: 7100 (rpm)
